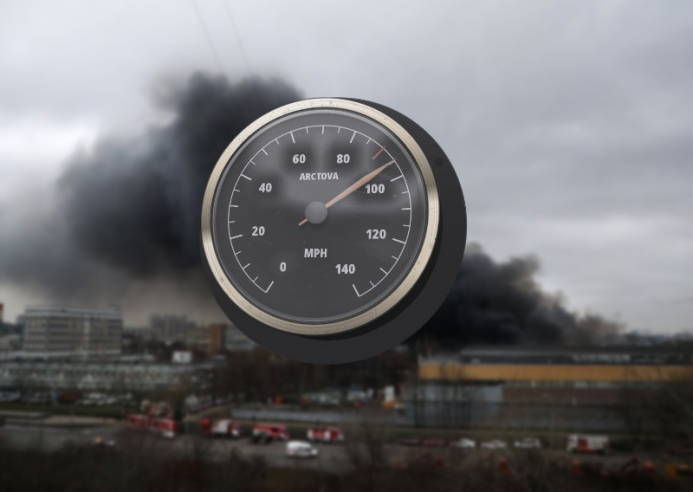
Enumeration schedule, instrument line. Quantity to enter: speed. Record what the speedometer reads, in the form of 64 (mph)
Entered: 95 (mph)
